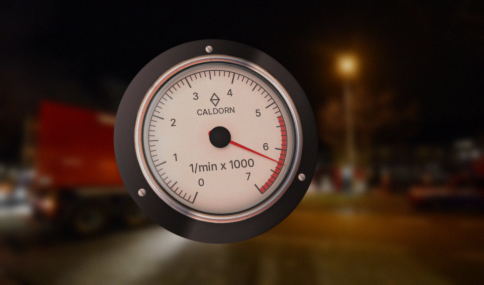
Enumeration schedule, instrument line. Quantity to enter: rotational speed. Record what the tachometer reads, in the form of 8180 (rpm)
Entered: 6300 (rpm)
